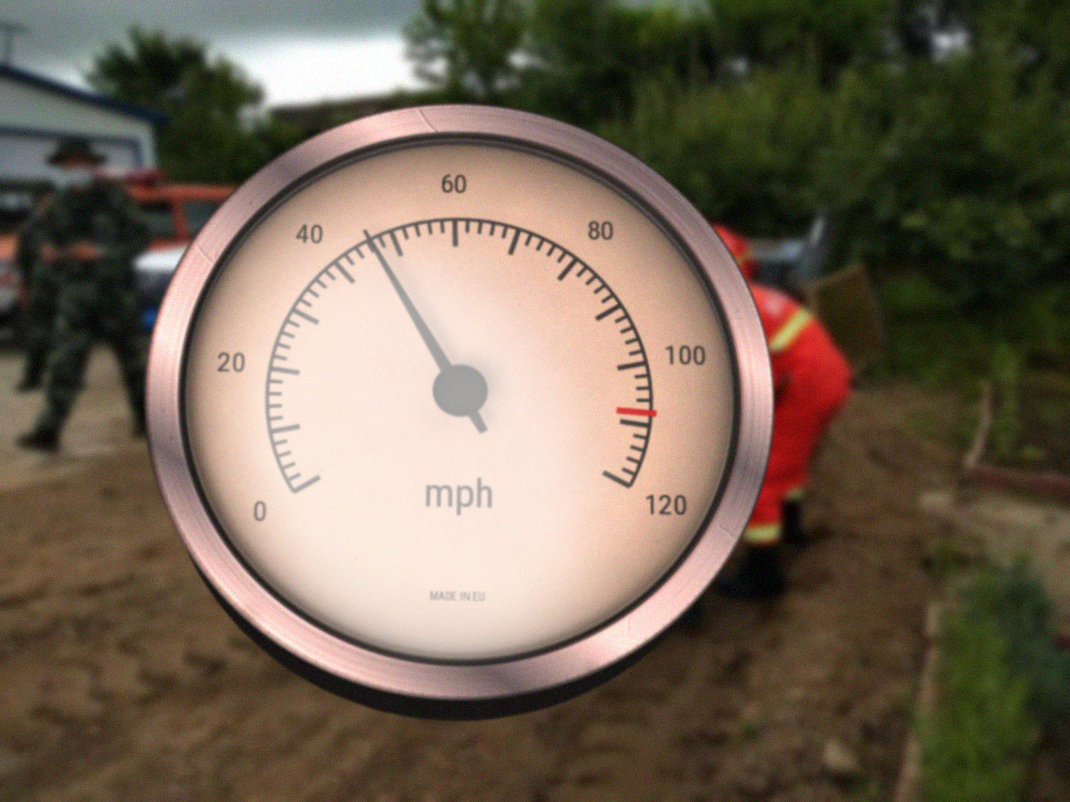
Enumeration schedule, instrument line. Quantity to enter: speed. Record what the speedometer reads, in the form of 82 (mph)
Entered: 46 (mph)
